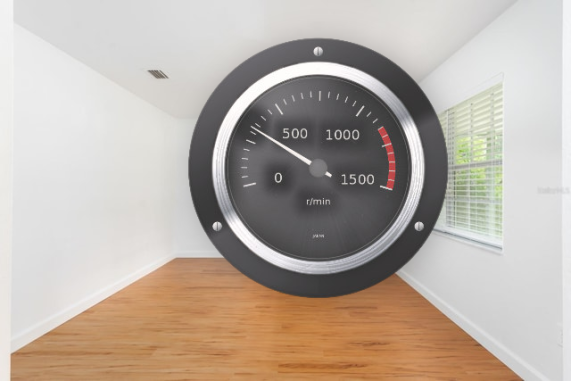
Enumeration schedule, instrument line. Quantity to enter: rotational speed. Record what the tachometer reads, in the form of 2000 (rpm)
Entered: 325 (rpm)
